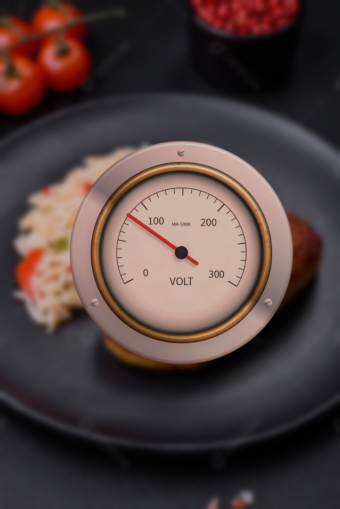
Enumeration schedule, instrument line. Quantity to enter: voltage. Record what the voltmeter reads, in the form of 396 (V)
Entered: 80 (V)
